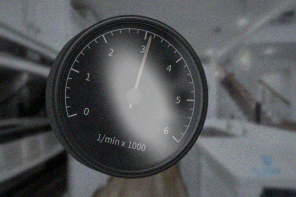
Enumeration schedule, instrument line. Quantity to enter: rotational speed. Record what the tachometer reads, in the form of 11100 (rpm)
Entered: 3100 (rpm)
